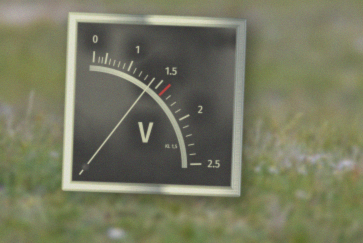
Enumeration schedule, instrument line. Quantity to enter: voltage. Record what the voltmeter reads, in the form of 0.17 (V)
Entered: 1.4 (V)
